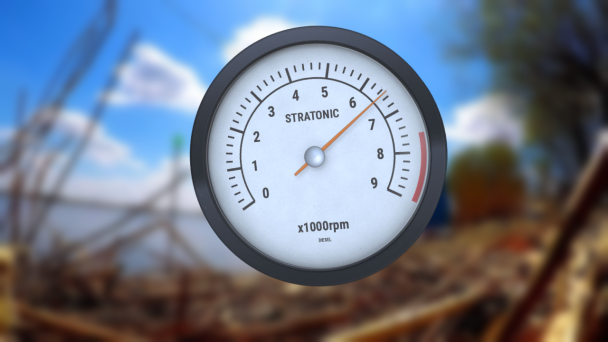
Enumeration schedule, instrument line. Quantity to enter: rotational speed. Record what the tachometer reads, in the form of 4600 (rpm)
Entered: 6500 (rpm)
